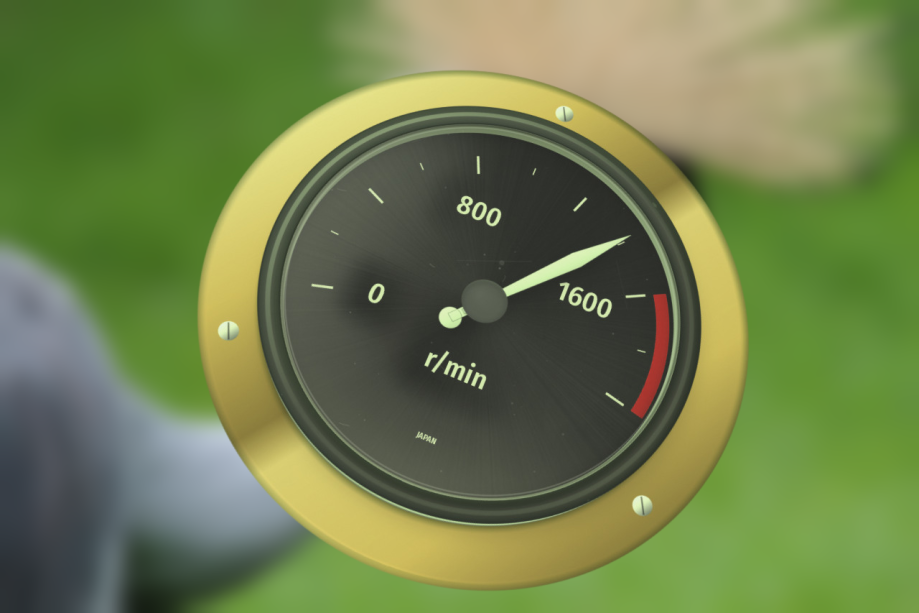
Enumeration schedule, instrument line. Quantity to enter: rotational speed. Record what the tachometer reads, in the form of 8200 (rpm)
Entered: 1400 (rpm)
